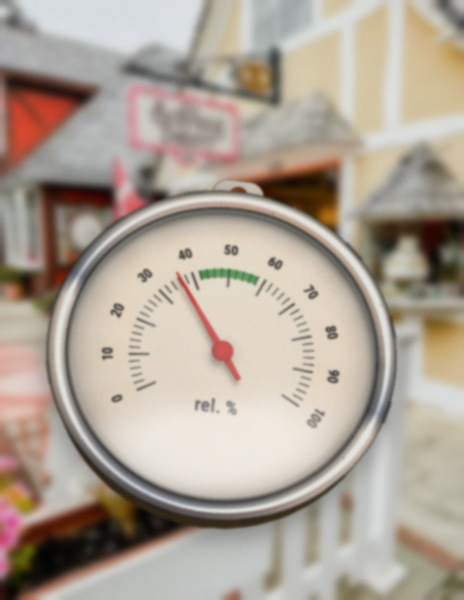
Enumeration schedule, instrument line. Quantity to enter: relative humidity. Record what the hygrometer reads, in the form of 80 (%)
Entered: 36 (%)
